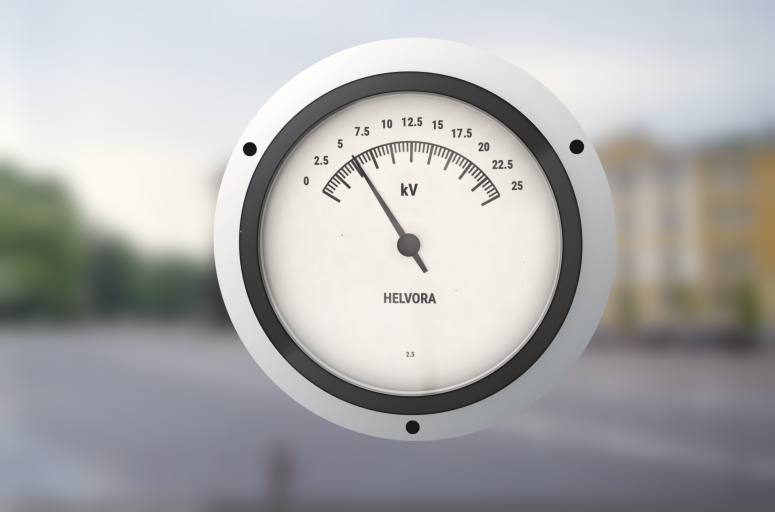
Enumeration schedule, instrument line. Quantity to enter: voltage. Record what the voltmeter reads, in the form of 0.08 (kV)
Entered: 5.5 (kV)
